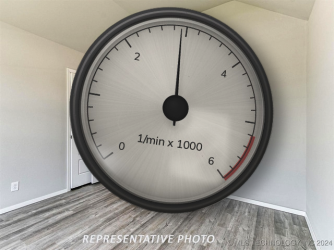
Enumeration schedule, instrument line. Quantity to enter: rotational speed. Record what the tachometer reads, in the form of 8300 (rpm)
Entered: 2900 (rpm)
